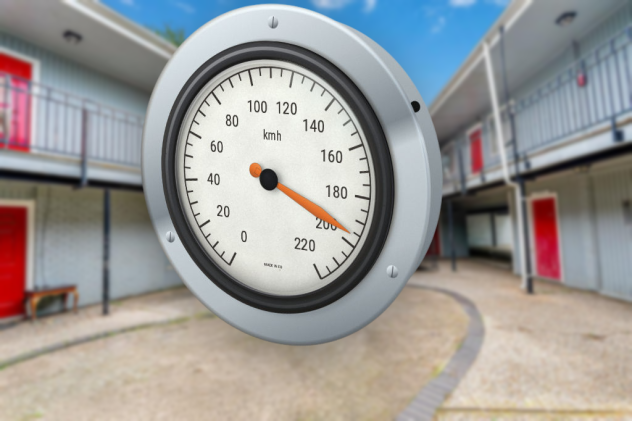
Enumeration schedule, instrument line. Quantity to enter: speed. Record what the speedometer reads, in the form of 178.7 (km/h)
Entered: 195 (km/h)
